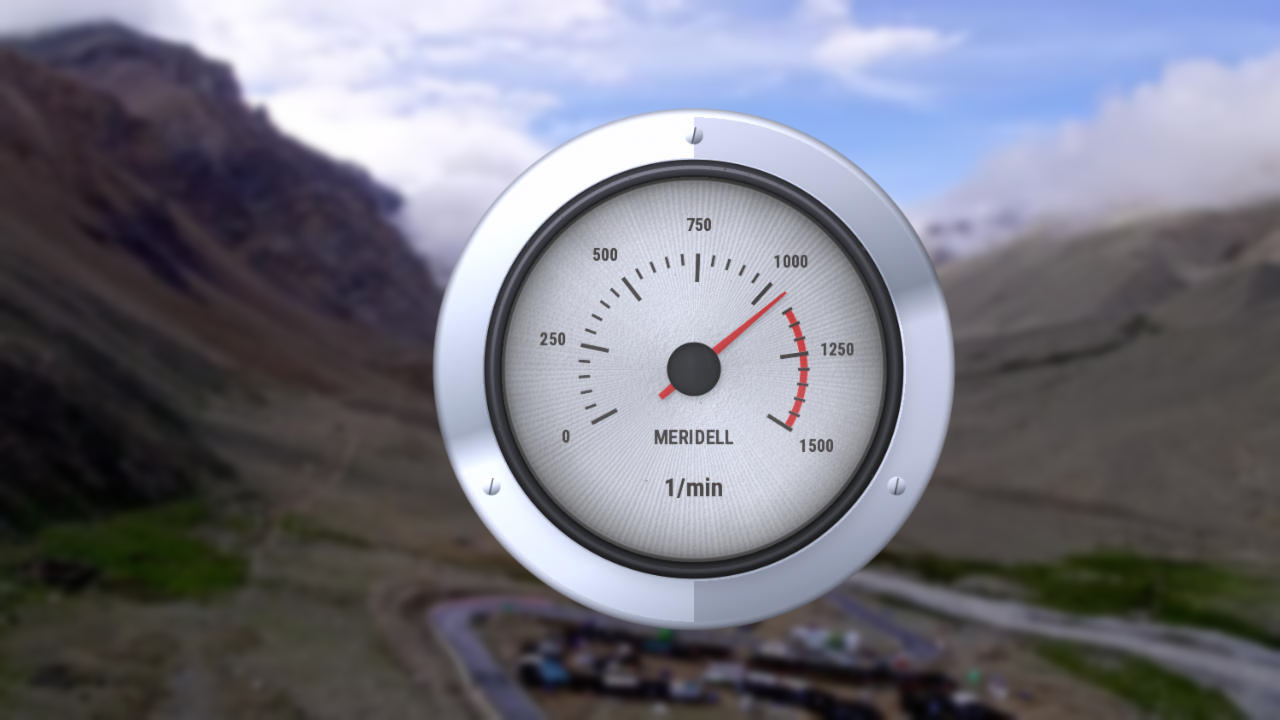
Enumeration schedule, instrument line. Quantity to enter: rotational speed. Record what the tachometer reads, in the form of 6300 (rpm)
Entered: 1050 (rpm)
